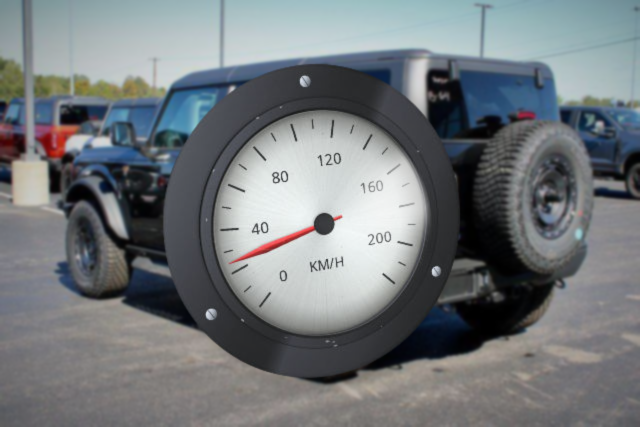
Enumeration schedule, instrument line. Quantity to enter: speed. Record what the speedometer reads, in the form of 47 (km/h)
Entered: 25 (km/h)
